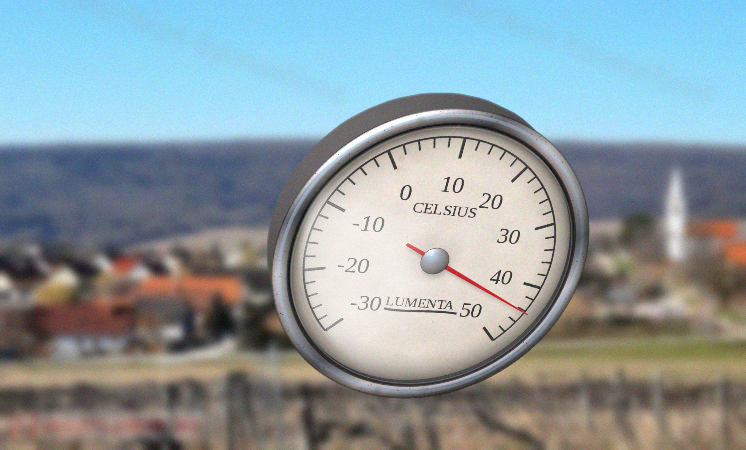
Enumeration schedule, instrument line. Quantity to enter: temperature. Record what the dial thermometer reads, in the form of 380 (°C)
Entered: 44 (°C)
